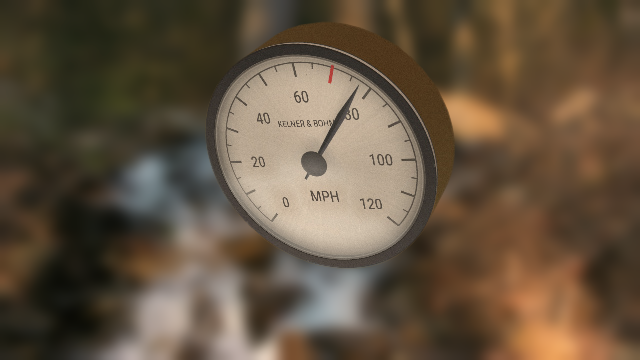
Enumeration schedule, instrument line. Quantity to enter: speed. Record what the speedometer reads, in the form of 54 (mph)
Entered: 77.5 (mph)
